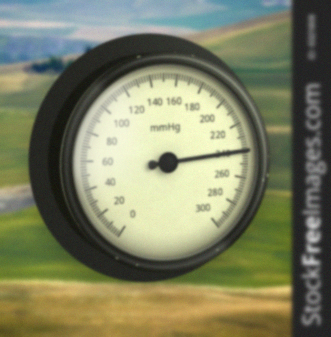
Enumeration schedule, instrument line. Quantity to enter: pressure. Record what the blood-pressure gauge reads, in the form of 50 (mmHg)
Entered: 240 (mmHg)
